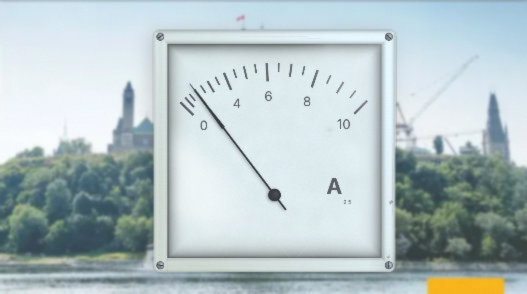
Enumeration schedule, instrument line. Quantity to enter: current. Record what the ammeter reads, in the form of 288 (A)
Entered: 2 (A)
